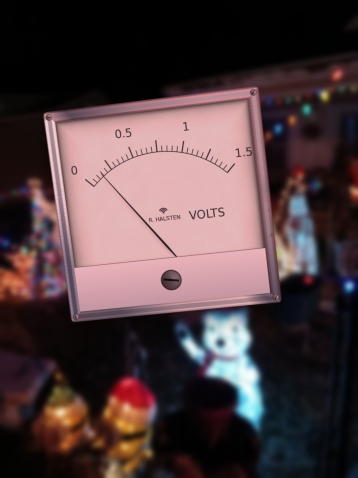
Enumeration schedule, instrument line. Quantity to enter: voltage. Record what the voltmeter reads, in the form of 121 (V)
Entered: 0.15 (V)
